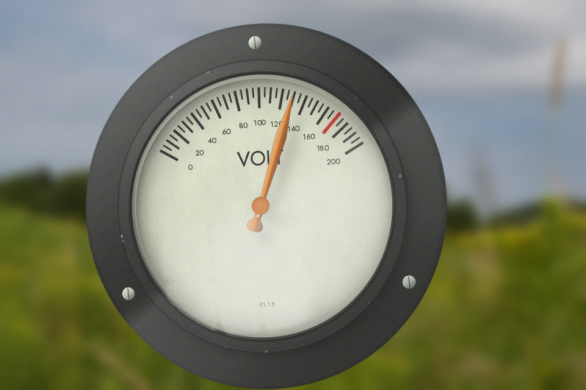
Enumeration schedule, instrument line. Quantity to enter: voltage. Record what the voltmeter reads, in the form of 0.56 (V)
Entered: 130 (V)
